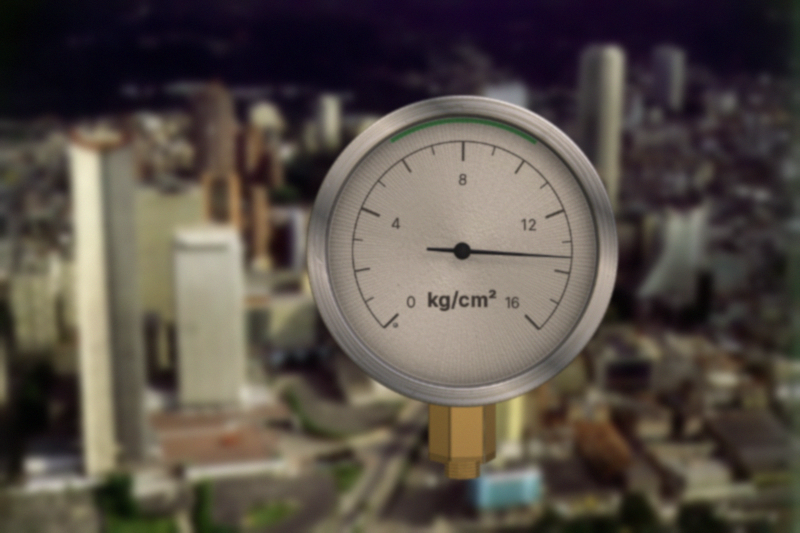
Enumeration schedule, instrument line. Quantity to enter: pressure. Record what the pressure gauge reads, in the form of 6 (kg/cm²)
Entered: 13.5 (kg/cm²)
